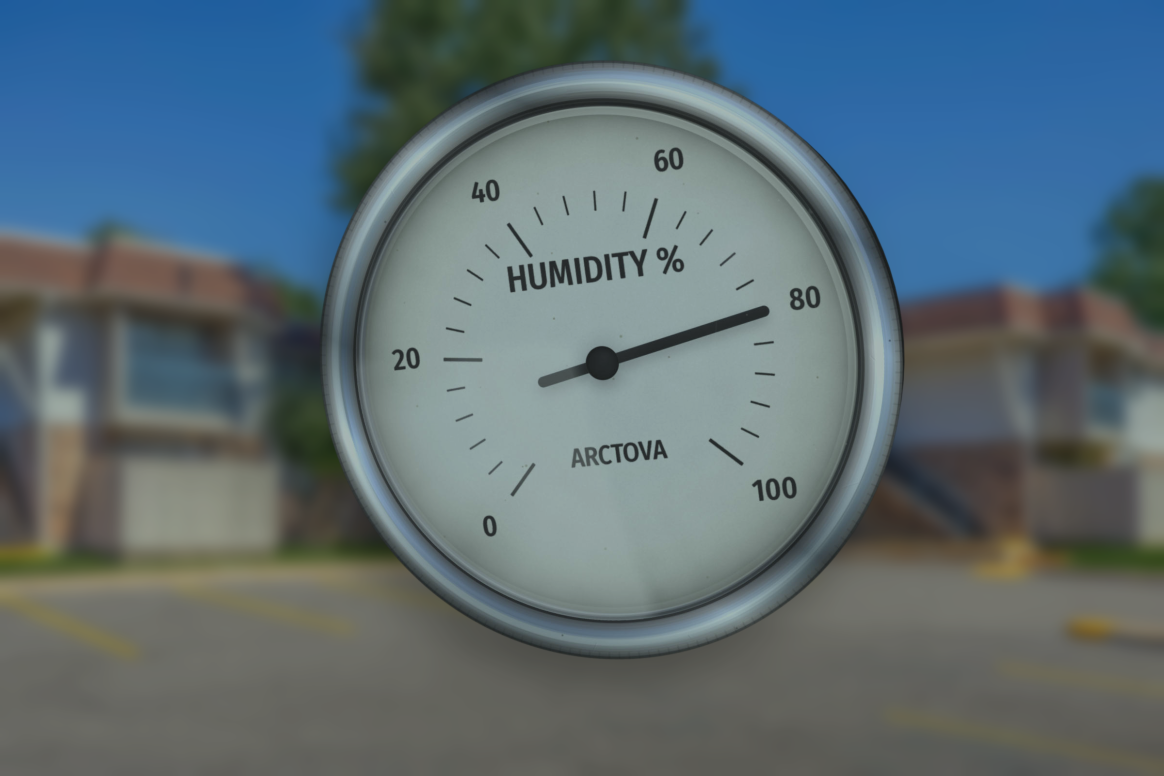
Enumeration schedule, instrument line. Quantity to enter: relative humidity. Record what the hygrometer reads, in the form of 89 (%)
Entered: 80 (%)
